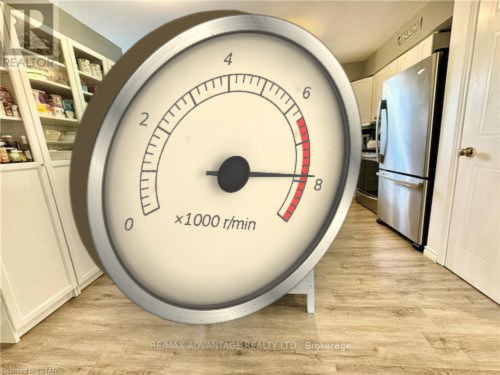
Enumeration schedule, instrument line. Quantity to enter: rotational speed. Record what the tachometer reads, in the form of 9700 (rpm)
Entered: 7800 (rpm)
